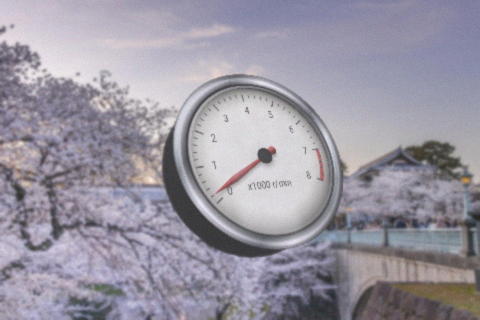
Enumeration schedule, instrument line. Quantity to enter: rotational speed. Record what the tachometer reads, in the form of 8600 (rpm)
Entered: 200 (rpm)
